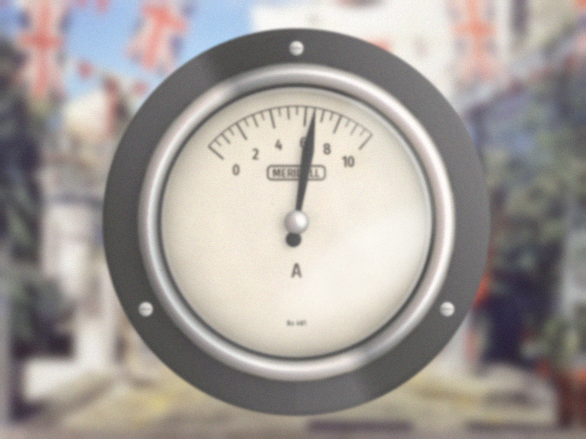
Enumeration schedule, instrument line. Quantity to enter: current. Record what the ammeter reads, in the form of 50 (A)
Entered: 6.5 (A)
